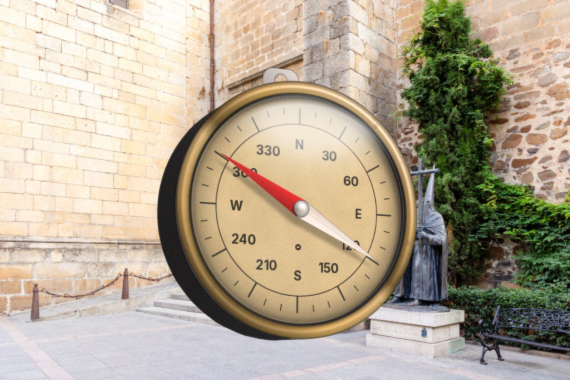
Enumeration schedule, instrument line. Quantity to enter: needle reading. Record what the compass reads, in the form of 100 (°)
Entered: 300 (°)
